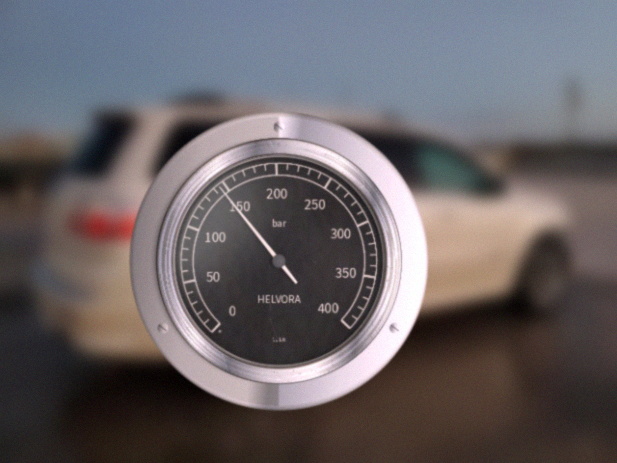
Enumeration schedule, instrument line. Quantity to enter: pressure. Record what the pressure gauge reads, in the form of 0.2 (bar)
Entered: 145 (bar)
